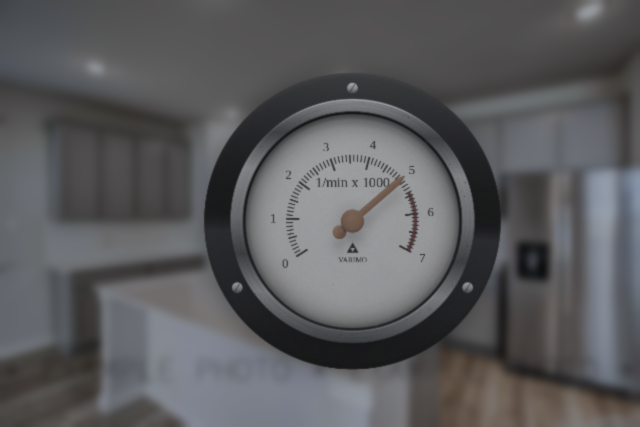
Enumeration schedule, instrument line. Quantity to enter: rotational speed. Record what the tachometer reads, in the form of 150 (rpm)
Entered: 5000 (rpm)
